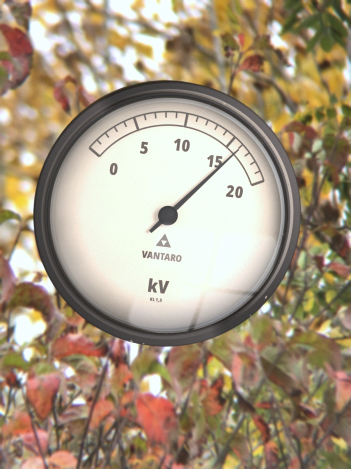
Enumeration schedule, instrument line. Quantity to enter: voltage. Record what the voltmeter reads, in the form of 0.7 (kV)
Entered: 16 (kV)
